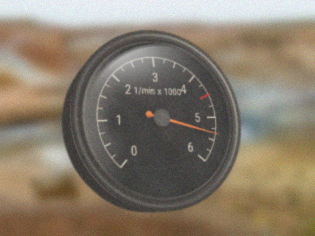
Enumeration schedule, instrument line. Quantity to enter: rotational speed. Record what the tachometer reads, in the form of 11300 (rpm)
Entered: 5375 (rpm)
